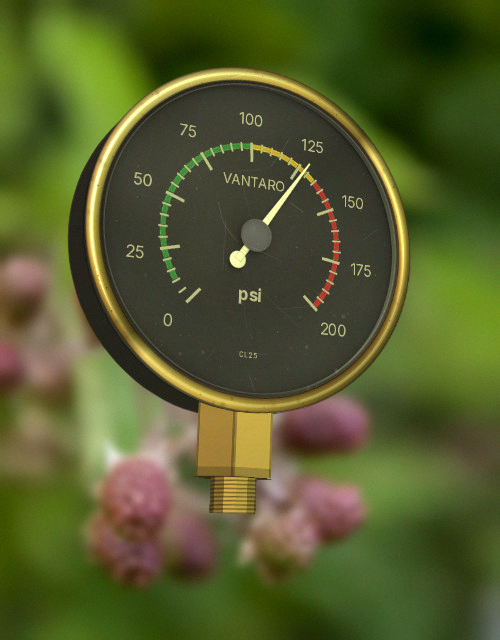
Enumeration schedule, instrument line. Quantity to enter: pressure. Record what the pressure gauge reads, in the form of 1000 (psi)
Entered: 127.5 (psi)
